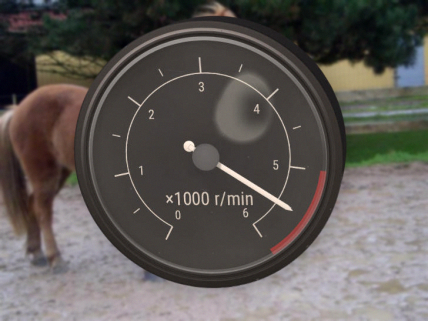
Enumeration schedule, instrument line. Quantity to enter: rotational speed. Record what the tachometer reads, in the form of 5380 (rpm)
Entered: 5500 (rpm)
